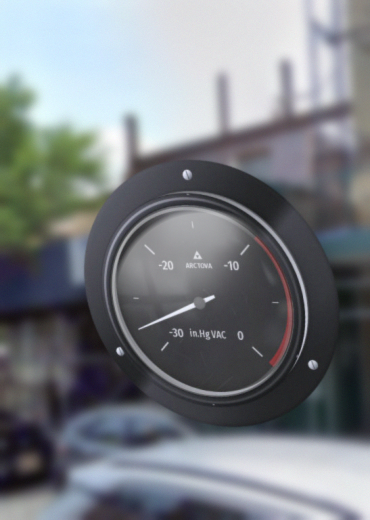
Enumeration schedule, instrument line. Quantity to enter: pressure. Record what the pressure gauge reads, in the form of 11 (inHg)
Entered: -27.5 (inHg)
